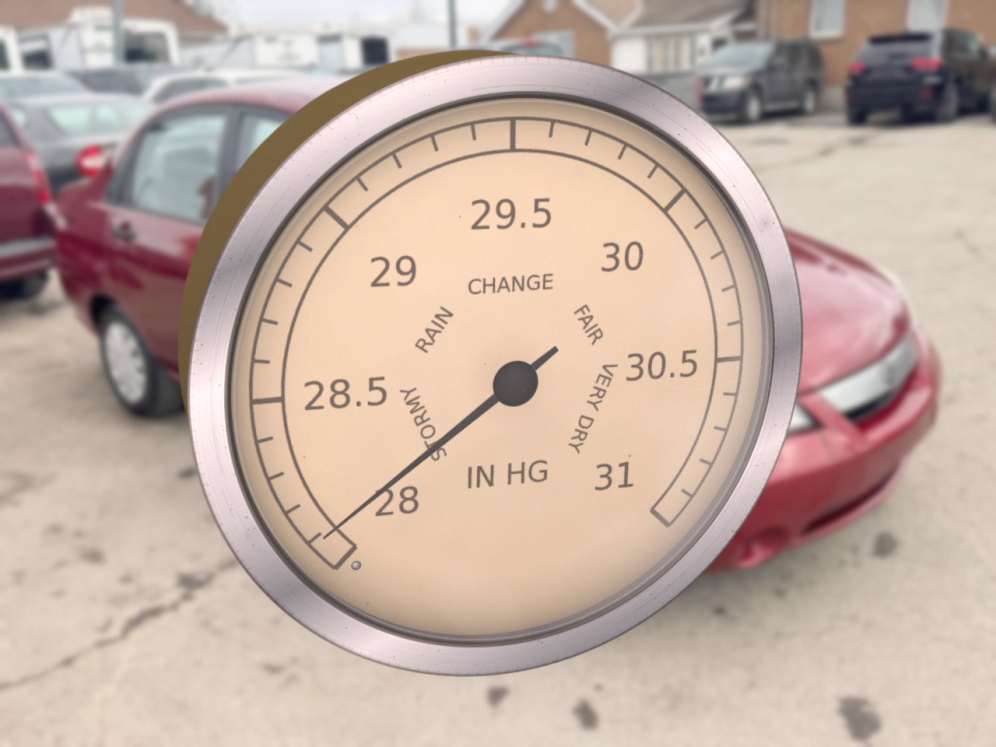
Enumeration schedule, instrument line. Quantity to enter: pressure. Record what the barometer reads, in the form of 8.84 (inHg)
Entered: 28.1 (inHg)
